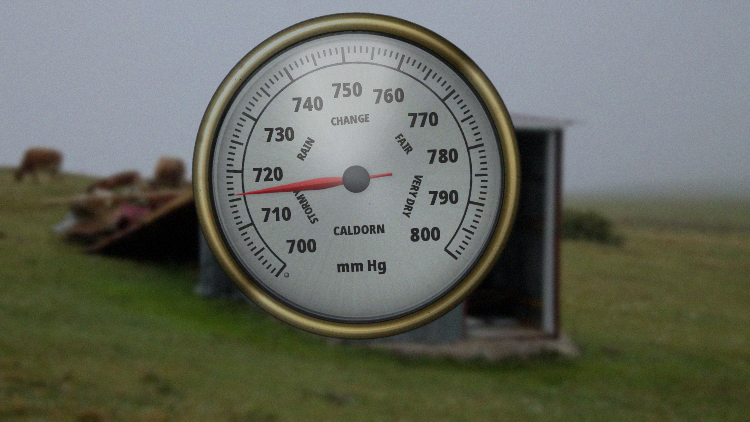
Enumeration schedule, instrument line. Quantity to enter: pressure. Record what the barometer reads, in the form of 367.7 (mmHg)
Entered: 716 (mmHg)
